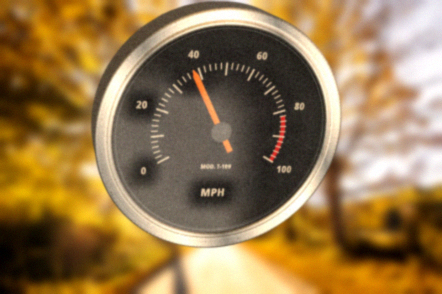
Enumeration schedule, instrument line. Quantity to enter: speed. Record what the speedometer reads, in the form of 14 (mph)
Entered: 38 (mph)
